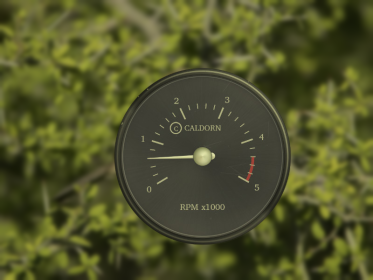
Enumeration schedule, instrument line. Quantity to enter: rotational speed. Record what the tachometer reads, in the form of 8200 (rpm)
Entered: 600 (rpm)
